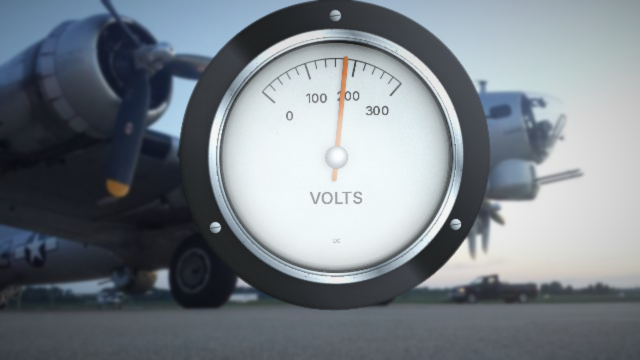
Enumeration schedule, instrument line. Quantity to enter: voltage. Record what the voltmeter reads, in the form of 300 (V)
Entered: 180 (V)
